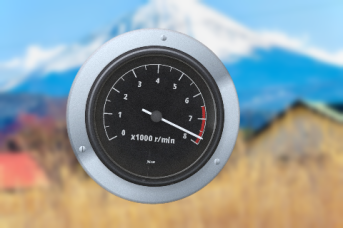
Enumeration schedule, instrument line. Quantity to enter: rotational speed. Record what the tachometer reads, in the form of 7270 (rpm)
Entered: 7750 (rpm)
